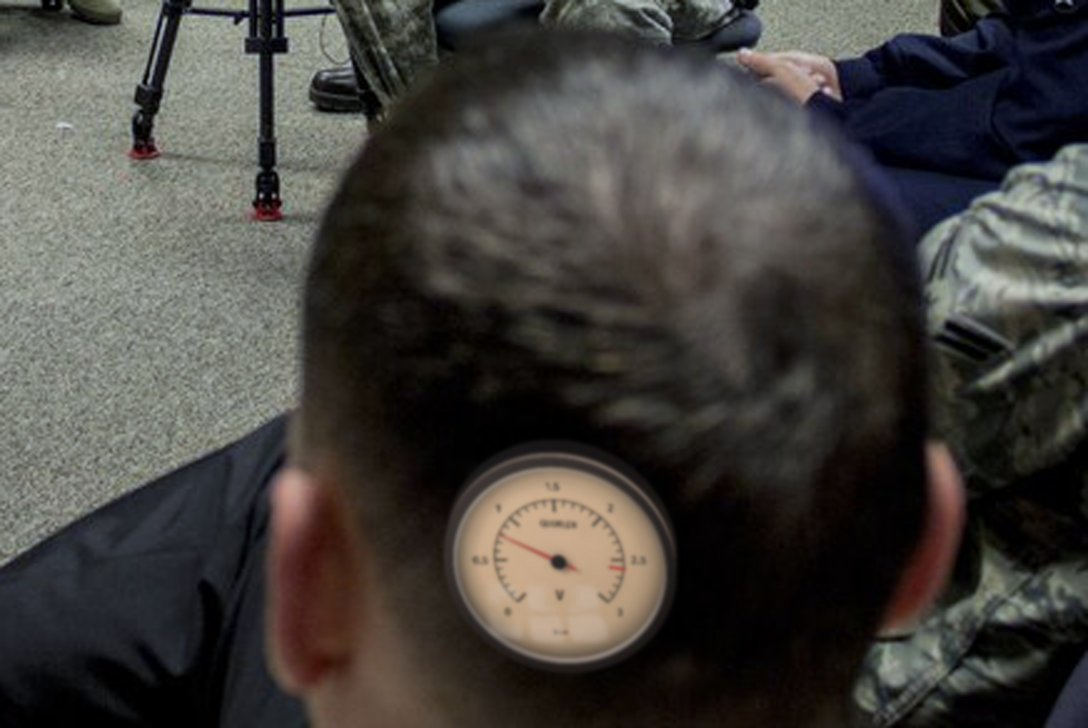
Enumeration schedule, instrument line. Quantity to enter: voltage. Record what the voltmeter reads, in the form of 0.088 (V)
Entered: 0.8 (V)
